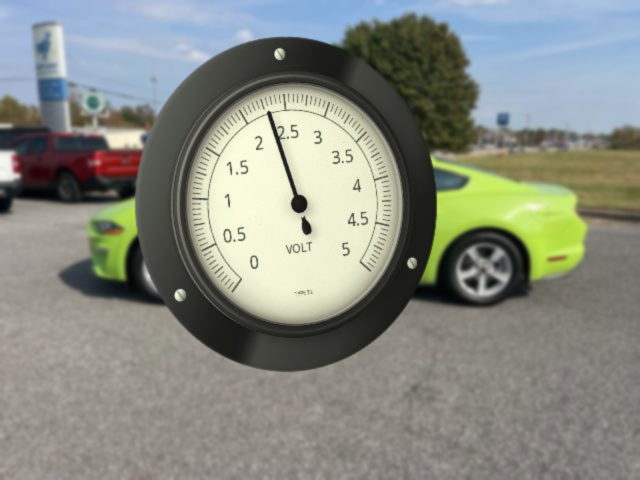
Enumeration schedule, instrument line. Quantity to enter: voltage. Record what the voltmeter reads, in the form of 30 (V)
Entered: 2.25 (V)
